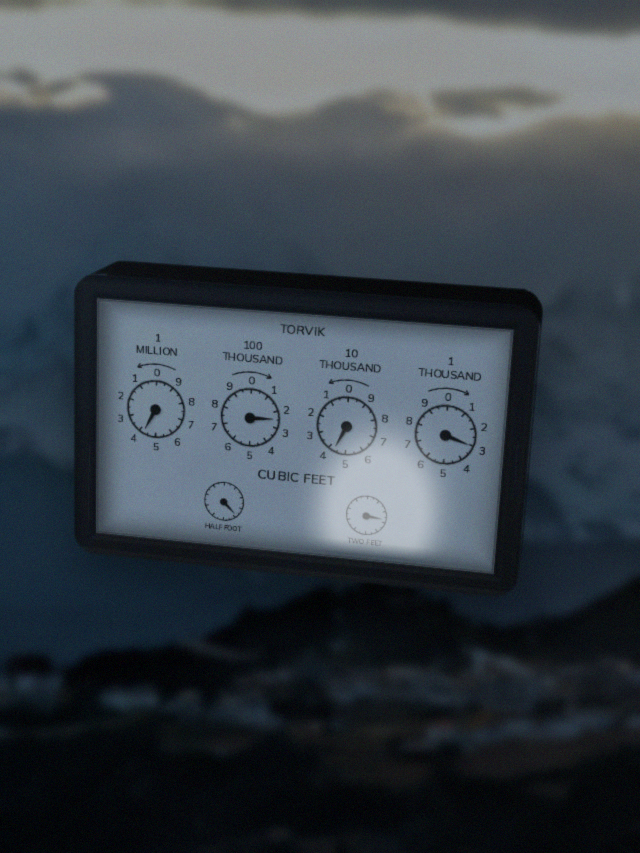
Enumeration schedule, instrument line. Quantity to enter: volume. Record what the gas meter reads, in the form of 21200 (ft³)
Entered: 424300 (ft³)
